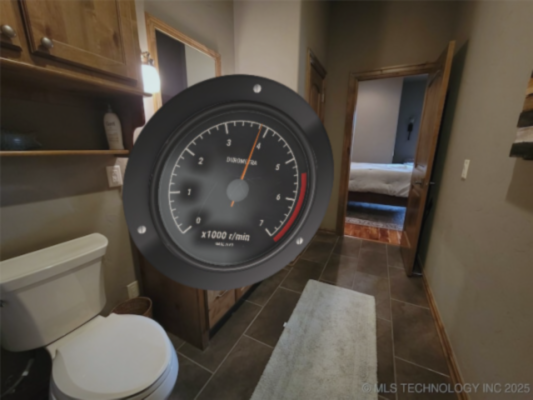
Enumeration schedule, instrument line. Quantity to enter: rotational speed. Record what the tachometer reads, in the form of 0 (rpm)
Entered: 3800 (rpm)
